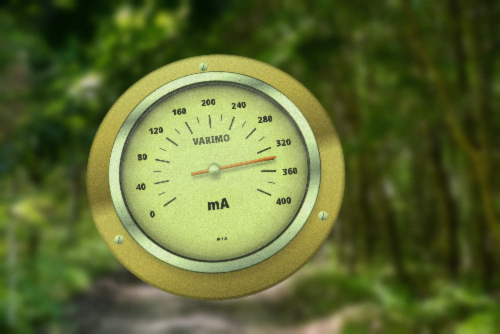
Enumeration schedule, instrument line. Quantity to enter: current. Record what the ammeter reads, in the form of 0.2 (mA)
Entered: 340 (mA)
